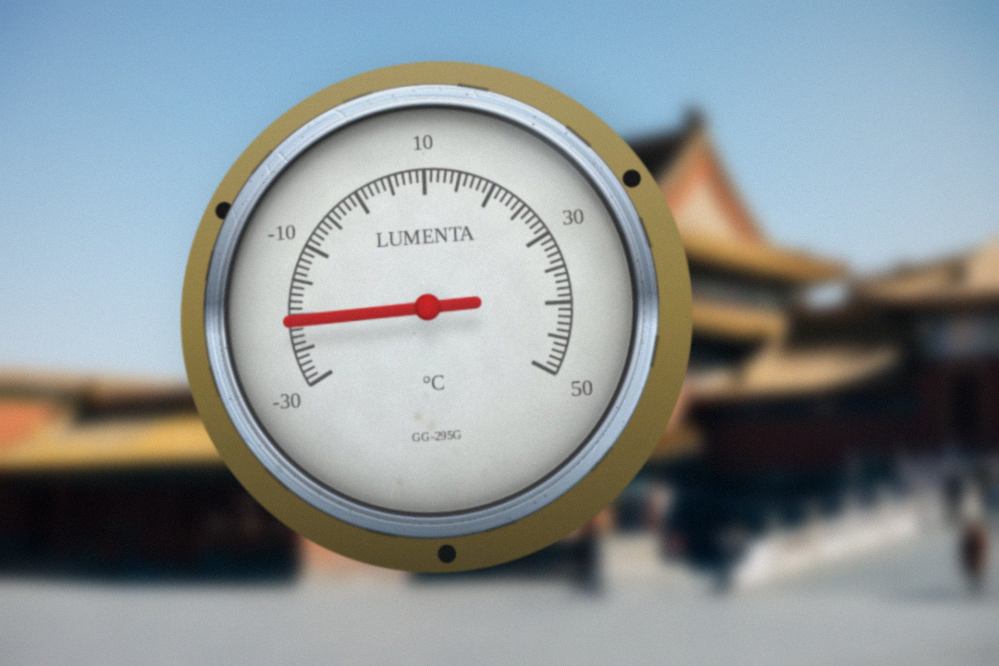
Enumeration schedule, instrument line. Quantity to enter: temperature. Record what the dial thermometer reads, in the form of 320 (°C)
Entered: -21 (°C)
